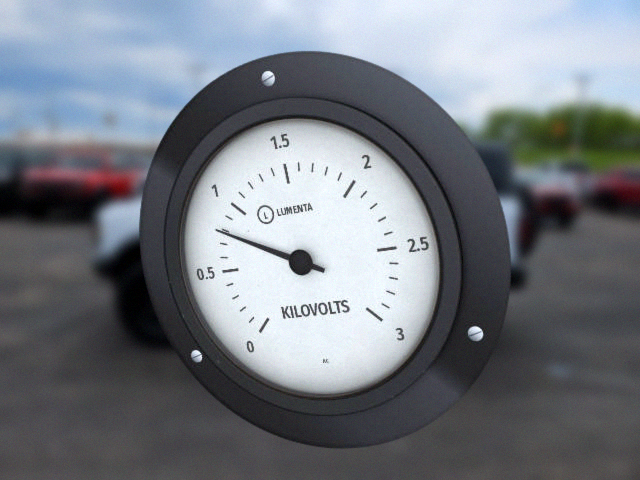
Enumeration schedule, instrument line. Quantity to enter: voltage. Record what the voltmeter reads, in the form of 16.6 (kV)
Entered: 0.8 (kV)
